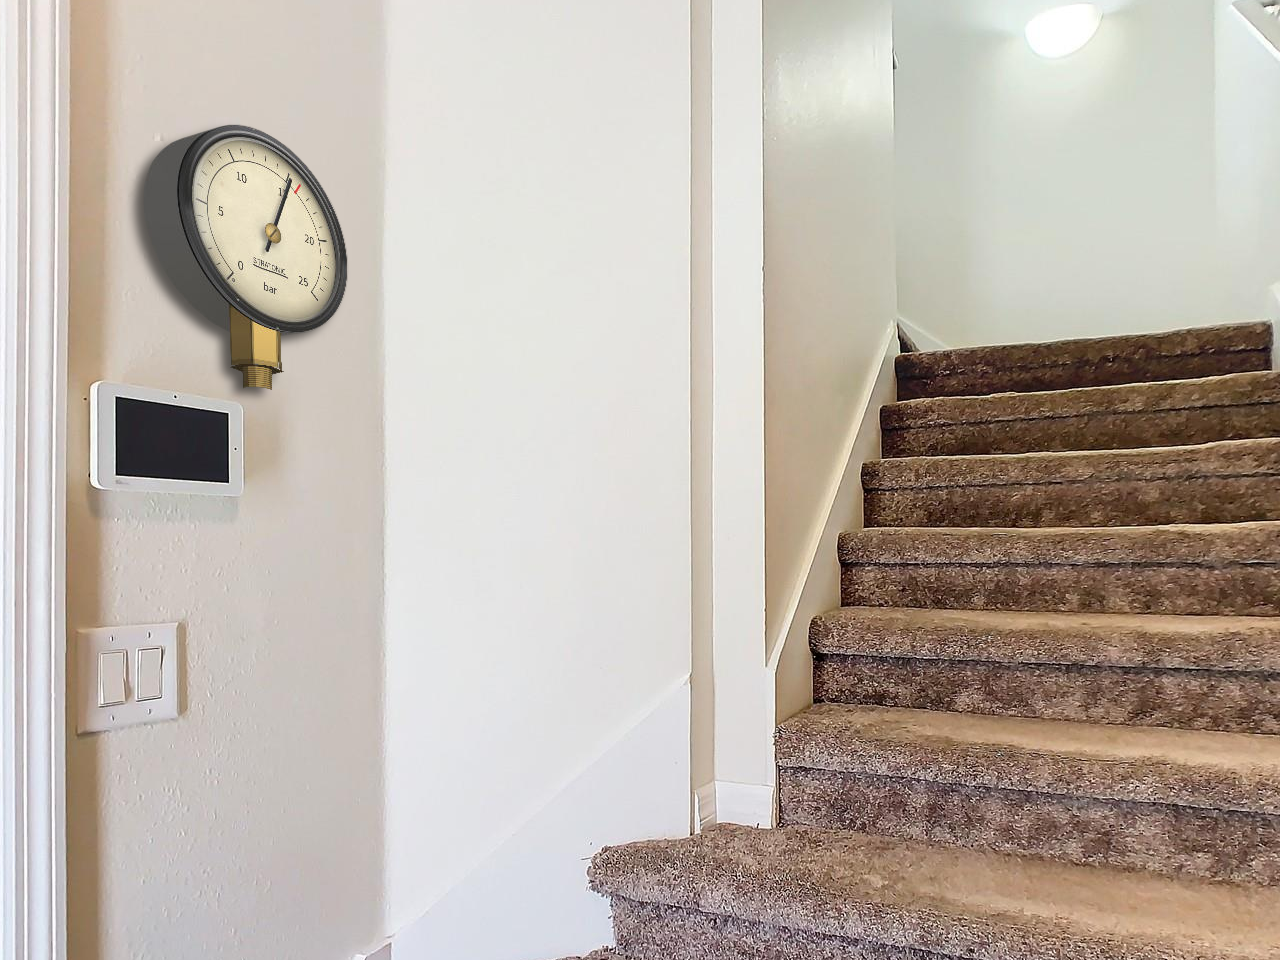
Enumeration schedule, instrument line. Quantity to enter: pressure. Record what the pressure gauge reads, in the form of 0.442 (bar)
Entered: 15 (bar)
